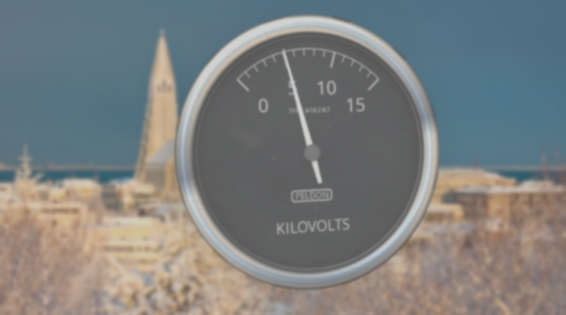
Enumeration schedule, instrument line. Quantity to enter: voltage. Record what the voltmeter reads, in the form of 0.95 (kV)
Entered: 5 (kV)
